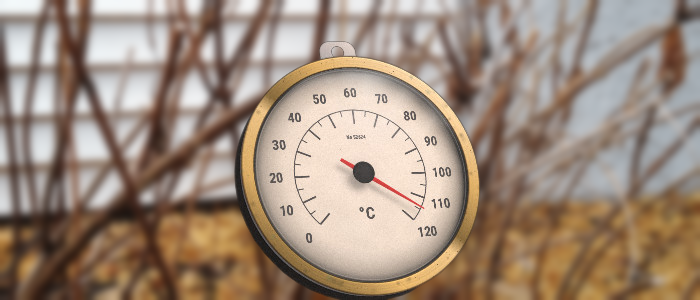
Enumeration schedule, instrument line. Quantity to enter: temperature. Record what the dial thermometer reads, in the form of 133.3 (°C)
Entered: 115 (°C)
